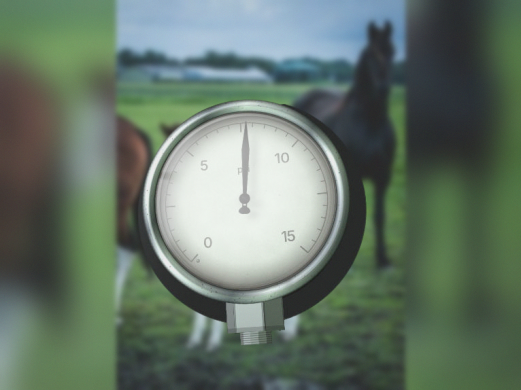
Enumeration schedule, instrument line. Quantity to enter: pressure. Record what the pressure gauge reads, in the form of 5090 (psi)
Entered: 7.75 (psi)
